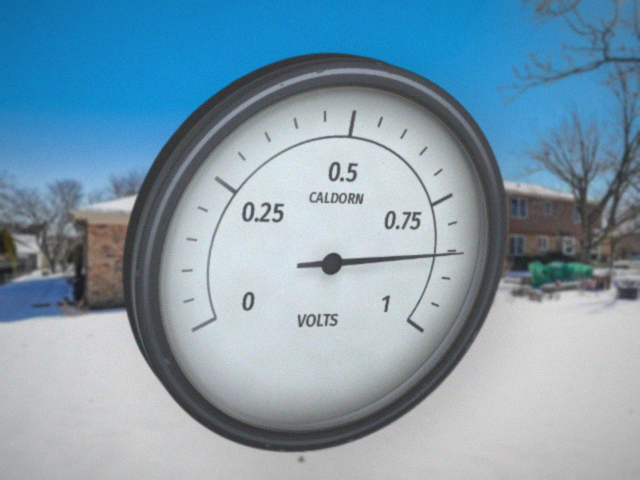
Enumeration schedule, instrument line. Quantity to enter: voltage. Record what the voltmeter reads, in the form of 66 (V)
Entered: 0.85 (V)
